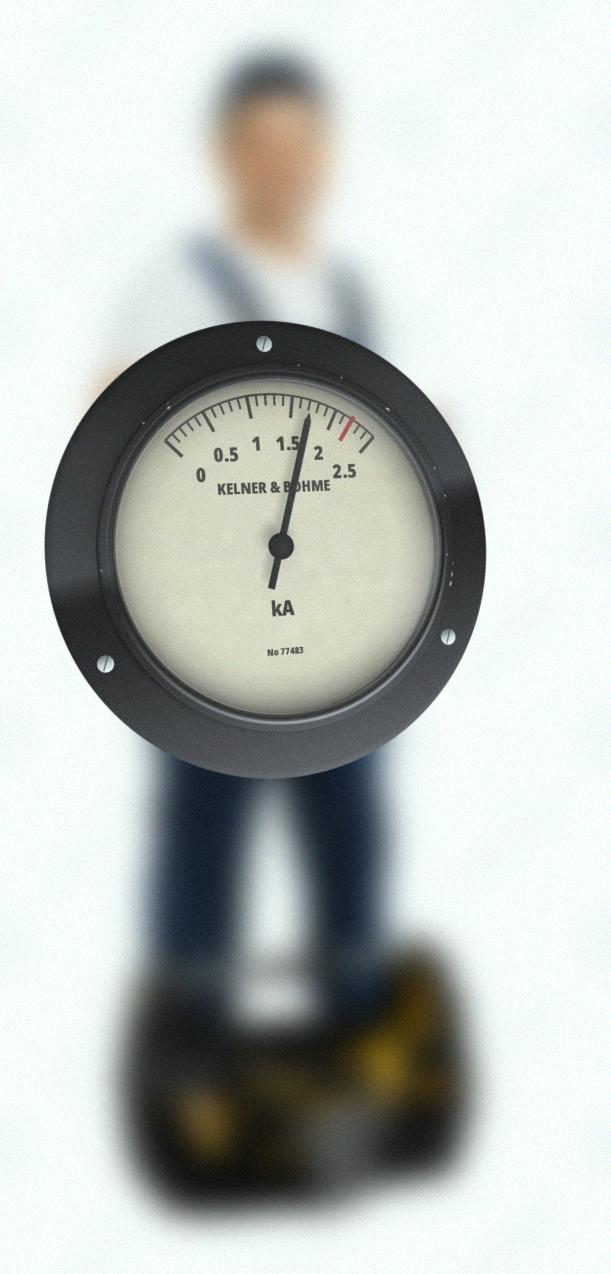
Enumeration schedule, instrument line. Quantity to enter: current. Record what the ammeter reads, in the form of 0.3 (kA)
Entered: 1.7 (kA)
